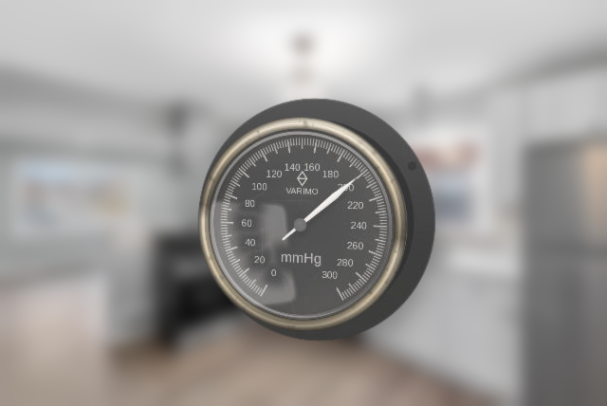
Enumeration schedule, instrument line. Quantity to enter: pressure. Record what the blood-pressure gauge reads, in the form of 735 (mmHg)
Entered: 200 (mmHg)
